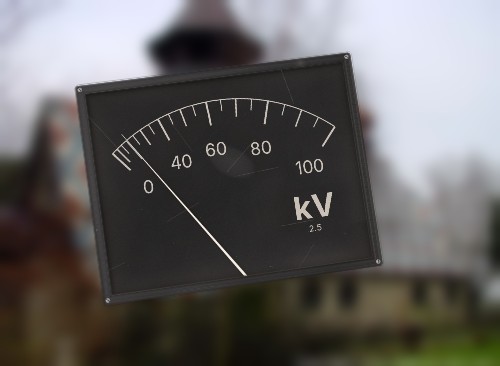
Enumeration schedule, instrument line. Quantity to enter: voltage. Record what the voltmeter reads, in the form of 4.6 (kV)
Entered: 20 (kV)
